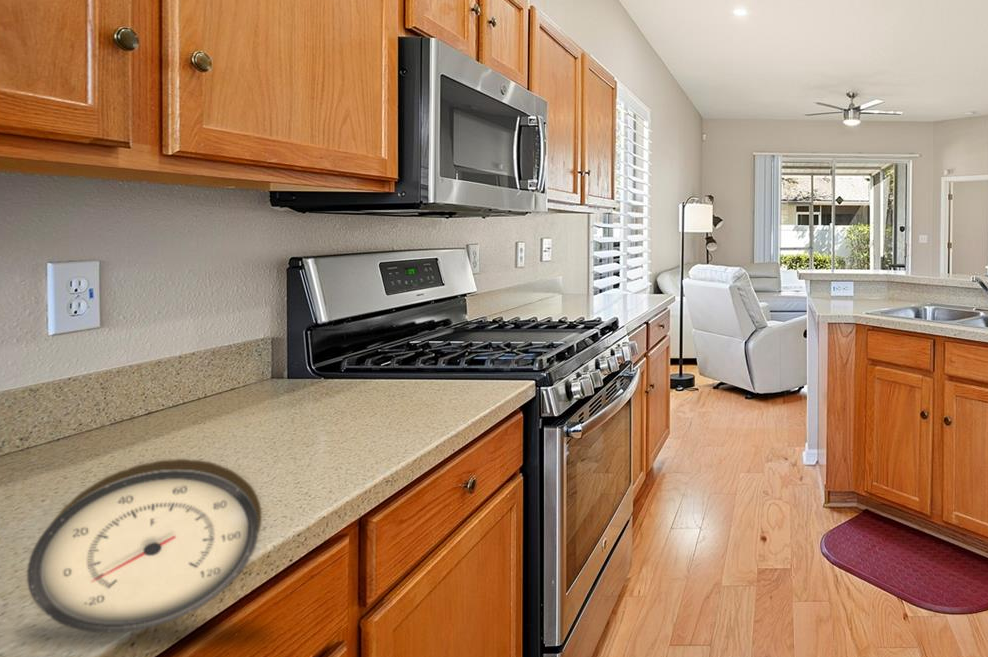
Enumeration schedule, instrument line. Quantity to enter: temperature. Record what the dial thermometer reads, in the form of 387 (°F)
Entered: -10 (°F)
